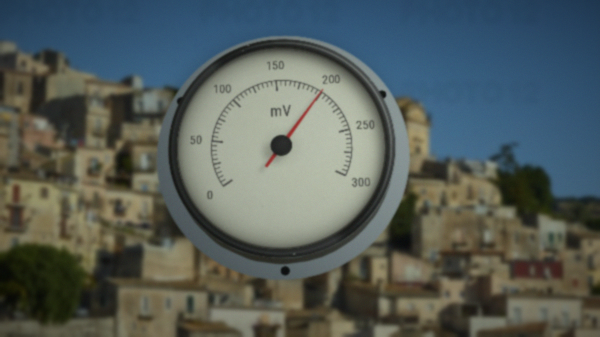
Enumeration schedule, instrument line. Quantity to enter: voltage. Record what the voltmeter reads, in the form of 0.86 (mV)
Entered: 200 (mV)
